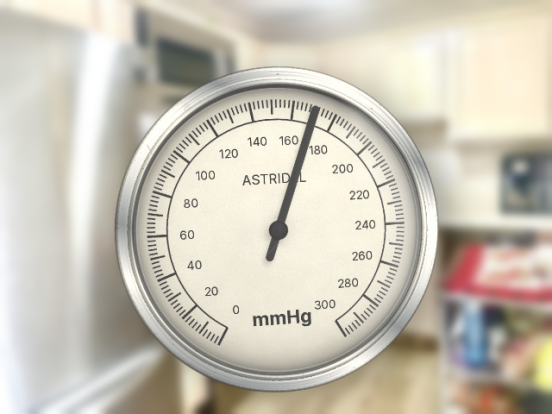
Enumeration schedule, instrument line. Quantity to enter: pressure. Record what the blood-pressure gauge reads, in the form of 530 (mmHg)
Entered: 170 (mmHg)
